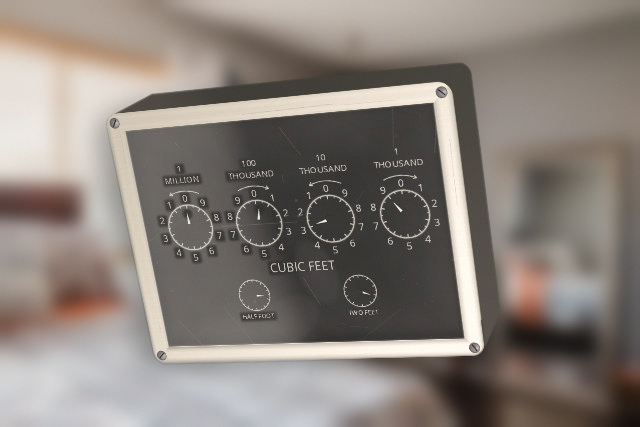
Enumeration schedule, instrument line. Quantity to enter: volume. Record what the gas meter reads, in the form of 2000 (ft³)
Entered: 2900 (ft³)
